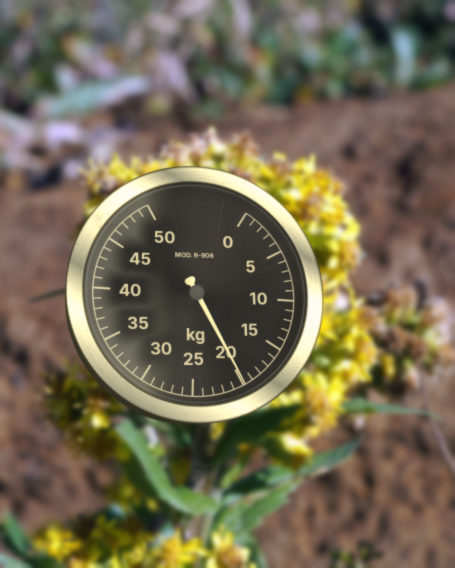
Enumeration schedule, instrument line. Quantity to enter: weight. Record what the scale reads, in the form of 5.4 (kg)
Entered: 20 (kg)
